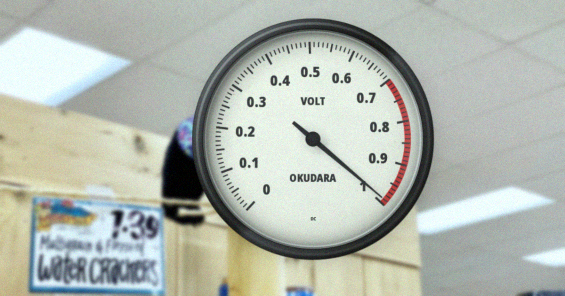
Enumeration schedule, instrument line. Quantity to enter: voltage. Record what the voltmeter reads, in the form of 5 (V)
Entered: 0.99 (V)
